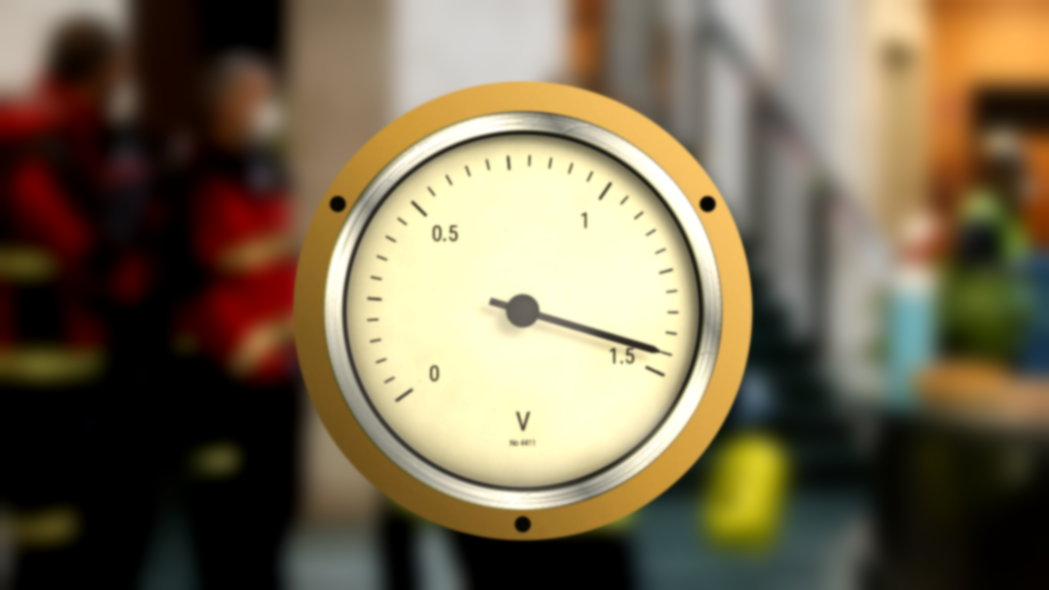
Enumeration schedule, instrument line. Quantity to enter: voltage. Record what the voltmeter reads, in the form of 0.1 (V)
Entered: 1.45 (V)
